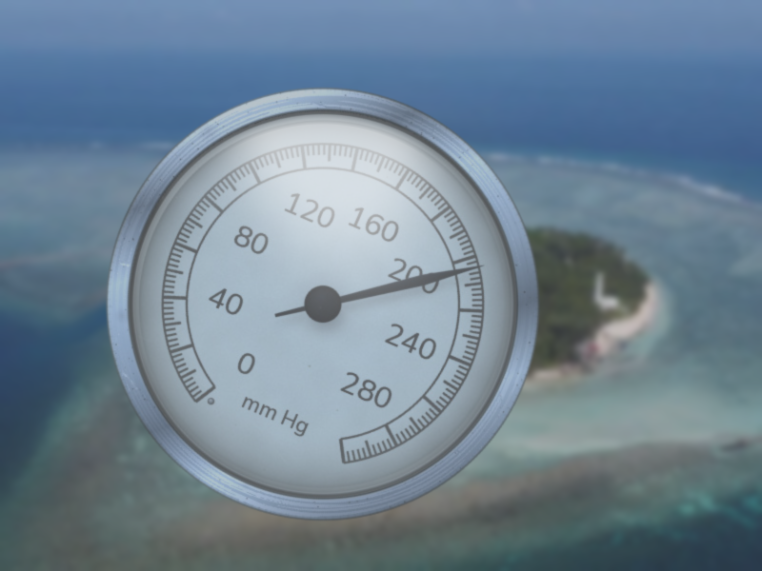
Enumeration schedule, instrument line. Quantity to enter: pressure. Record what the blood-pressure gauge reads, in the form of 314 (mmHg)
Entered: 204 (mmHg)
